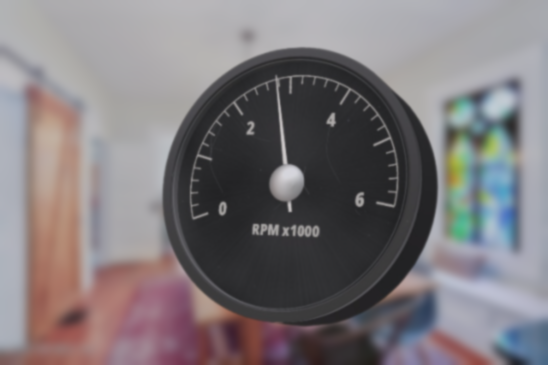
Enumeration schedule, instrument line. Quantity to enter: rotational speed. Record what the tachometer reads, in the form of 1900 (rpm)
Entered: 2800 (rpm)
